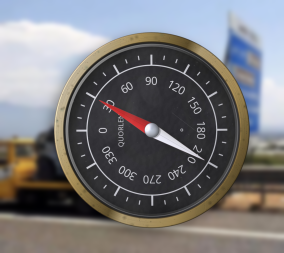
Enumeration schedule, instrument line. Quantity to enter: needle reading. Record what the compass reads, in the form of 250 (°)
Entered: 30 (°)
